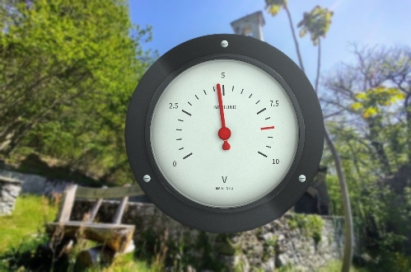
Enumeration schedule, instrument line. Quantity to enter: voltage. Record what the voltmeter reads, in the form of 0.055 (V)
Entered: 4.75 (V)
